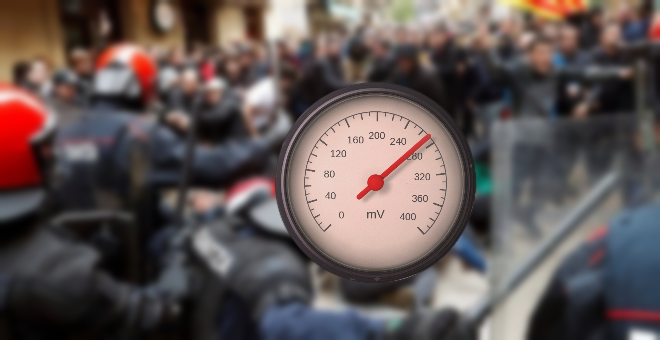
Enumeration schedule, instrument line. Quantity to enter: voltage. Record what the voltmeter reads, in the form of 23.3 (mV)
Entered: 270 (mV)
